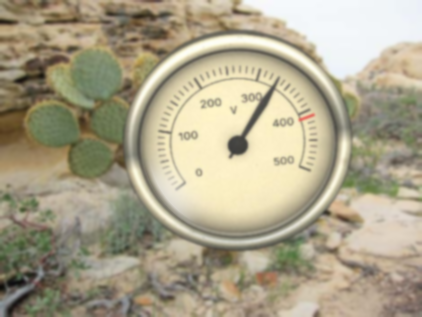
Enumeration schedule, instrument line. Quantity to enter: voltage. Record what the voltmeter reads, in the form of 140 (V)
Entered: 330 (V)
